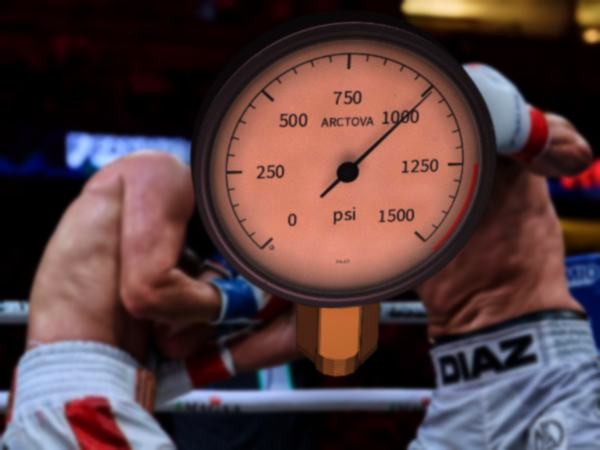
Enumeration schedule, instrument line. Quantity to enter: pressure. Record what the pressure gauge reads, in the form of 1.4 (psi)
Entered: 1000 (psi)
